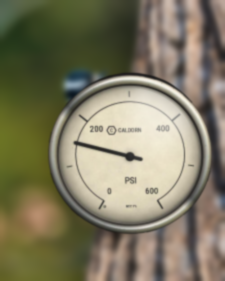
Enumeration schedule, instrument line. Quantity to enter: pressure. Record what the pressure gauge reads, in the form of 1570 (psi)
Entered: 150 (psi)
